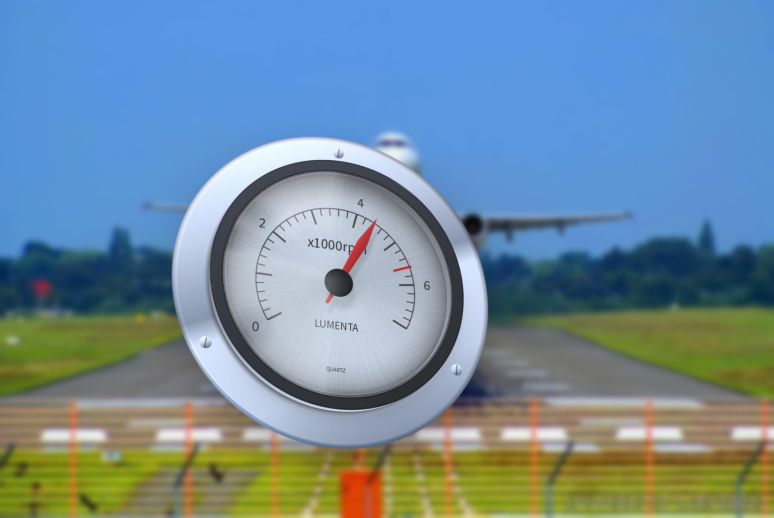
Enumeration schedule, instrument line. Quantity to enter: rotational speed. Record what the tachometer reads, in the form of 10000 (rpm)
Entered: 4400 (rpm)
